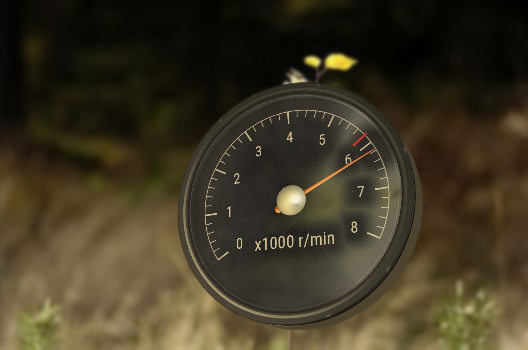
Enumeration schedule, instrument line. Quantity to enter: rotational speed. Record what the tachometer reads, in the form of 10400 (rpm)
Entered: 6200 (rpm)
